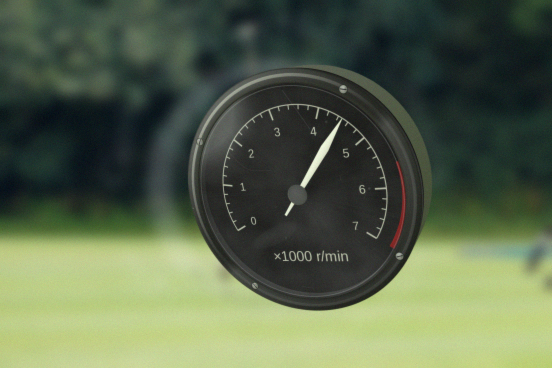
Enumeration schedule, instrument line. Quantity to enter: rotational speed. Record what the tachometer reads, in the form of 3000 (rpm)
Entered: 4500 (rpm)
